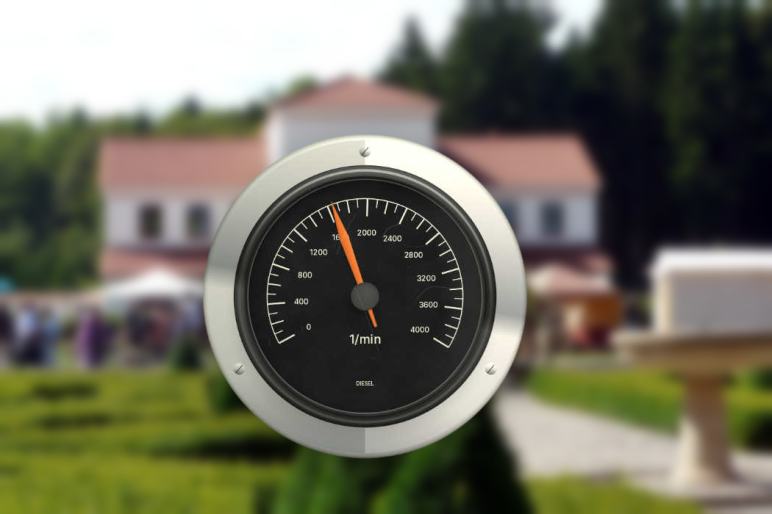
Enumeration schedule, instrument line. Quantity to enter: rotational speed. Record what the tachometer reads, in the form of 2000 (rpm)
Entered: 1650 (rpm)
